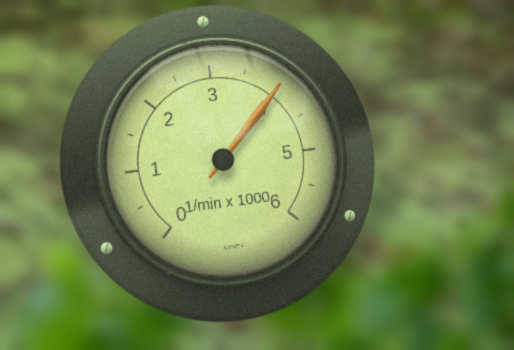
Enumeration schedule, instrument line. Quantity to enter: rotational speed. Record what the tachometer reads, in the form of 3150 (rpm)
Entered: 4000 (rpm)
